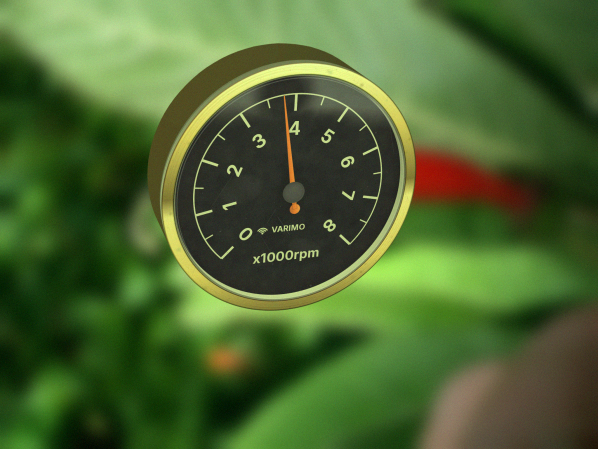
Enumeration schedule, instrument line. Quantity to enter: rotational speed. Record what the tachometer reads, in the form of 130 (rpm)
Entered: 3750 (rpm)
